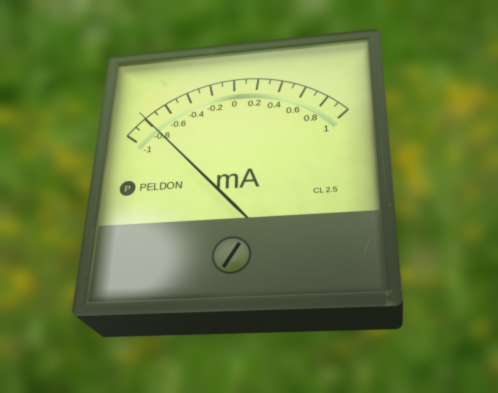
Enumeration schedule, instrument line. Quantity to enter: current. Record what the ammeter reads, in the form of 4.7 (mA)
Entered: -0.8 (mA)
